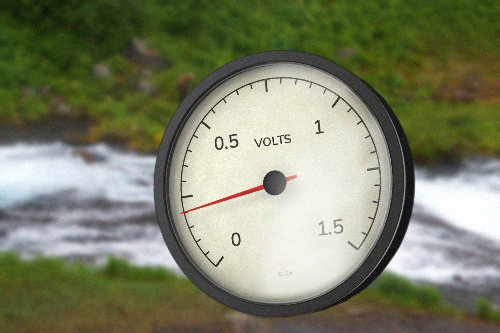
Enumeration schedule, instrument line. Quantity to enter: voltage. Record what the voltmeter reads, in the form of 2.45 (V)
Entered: 0.2 (V)
